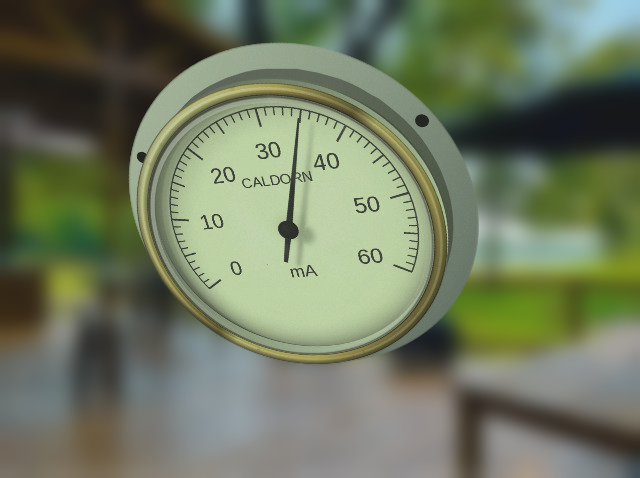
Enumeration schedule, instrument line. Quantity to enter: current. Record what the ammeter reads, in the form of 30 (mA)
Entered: 35 (mA)
